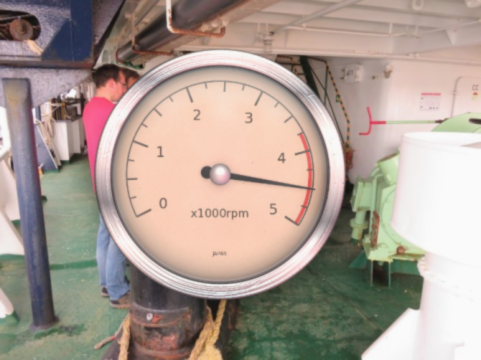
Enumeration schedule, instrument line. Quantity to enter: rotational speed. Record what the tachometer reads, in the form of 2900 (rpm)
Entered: 4500 (rpm)
